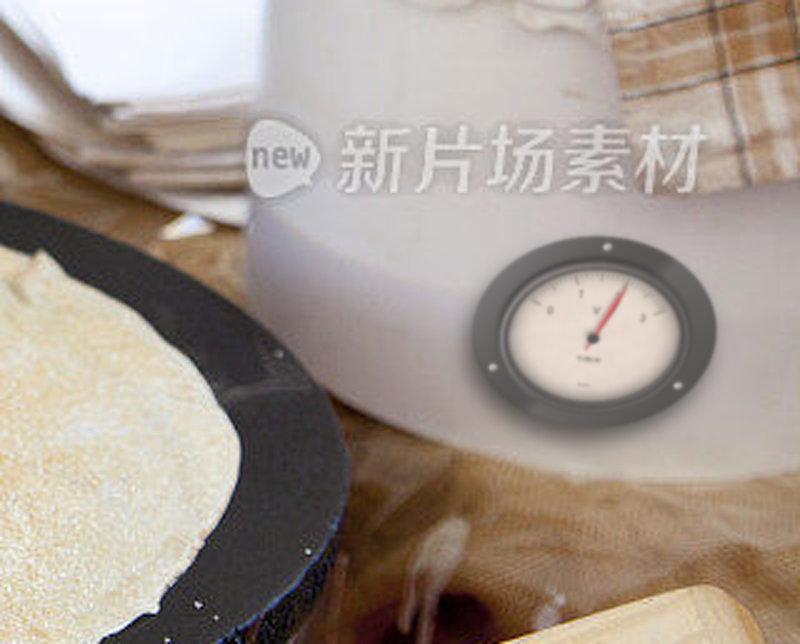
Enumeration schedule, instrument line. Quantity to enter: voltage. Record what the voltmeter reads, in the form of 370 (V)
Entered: 2 (V)
